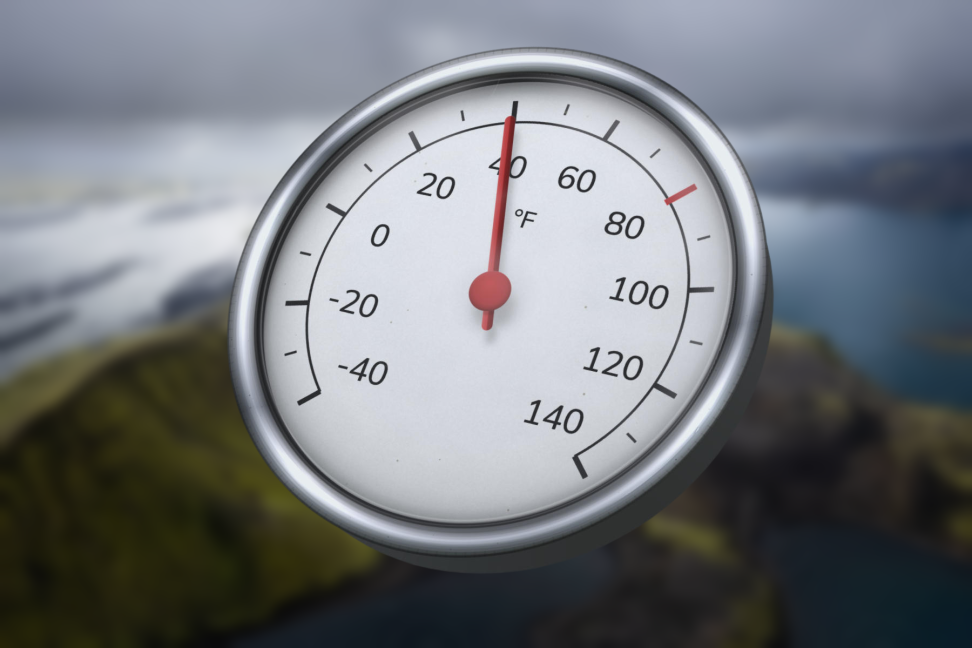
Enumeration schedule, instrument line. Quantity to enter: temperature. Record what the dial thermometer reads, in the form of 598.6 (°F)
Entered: 40 (°F)
